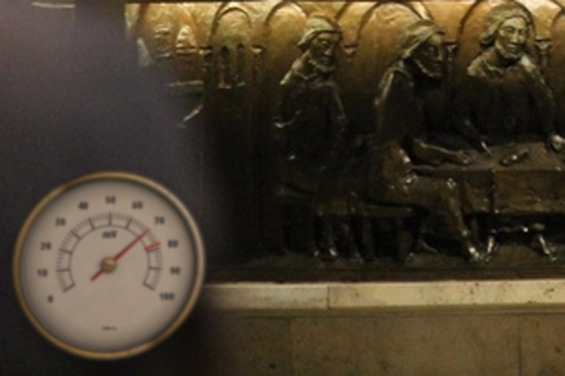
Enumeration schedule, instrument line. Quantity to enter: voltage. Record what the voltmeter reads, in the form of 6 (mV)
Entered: 70 (mV)
